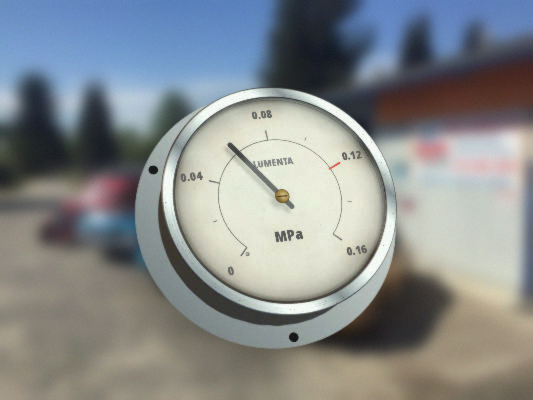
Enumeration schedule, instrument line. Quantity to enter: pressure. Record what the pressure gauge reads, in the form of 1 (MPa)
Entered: 0.06 (MPa)
